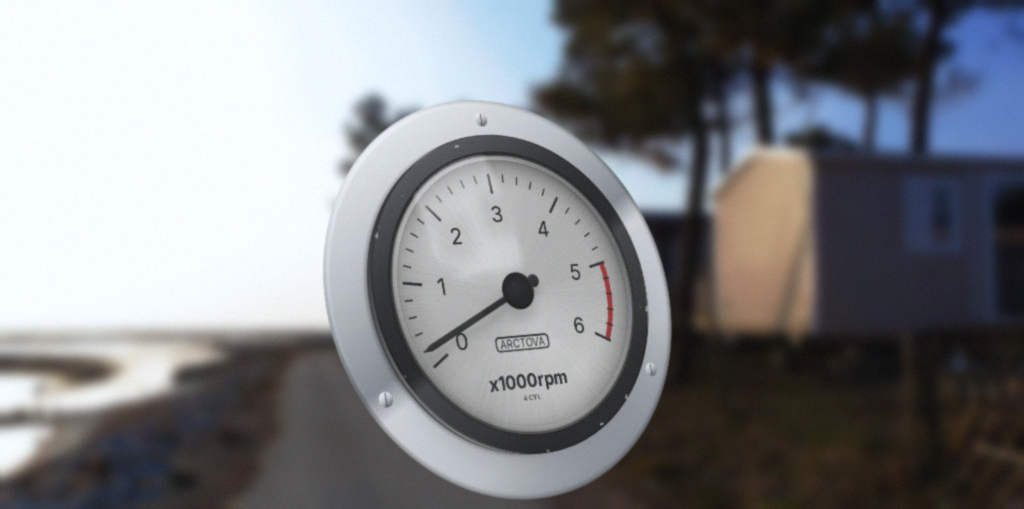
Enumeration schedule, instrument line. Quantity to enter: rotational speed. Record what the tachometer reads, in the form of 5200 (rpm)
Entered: 200 (rpm)
